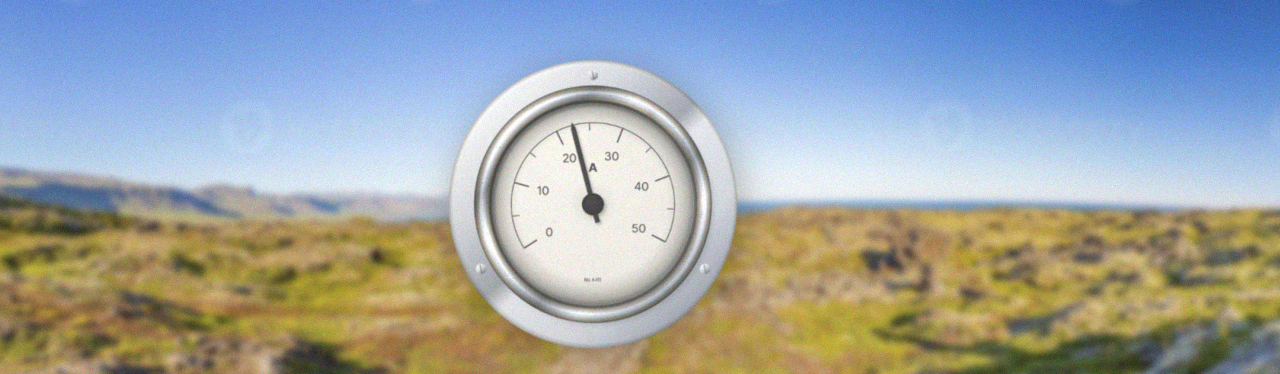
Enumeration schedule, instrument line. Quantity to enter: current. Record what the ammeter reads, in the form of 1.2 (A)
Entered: 22.5 (A)
